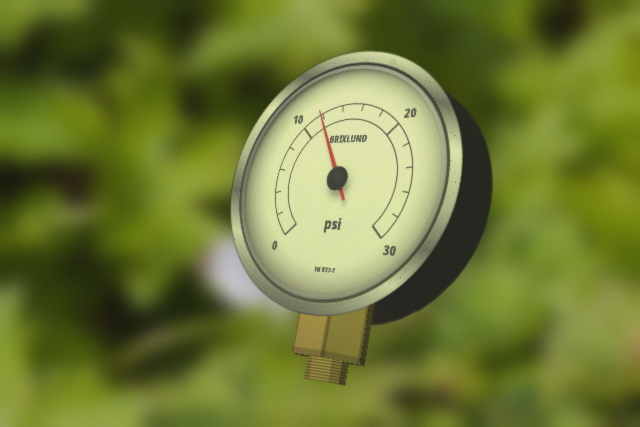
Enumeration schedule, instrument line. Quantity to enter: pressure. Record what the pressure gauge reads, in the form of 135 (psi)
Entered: 12 (psi)
